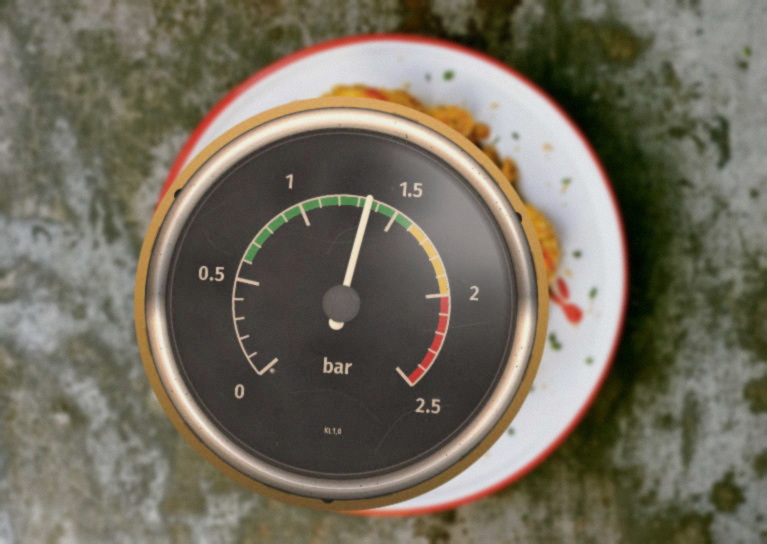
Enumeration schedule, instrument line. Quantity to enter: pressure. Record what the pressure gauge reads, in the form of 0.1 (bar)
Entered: 1.35 (bar)
